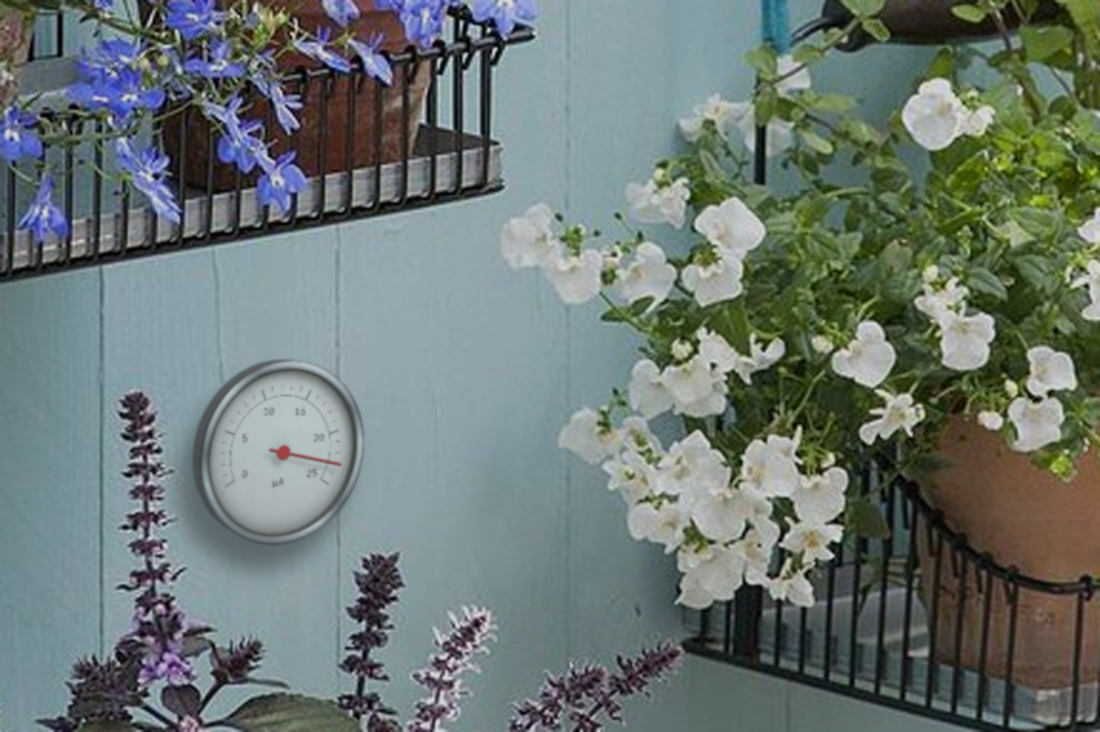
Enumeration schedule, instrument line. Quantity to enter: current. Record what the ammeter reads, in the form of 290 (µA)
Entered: 23 (µA)
